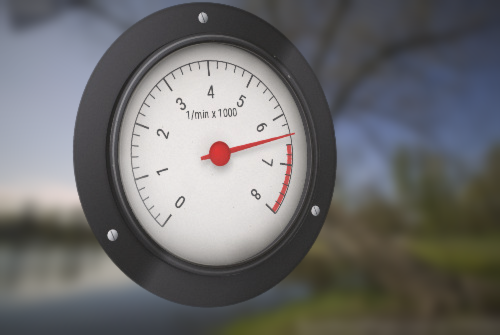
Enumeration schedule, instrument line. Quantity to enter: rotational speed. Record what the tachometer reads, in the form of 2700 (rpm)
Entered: 6400 (rpm)
